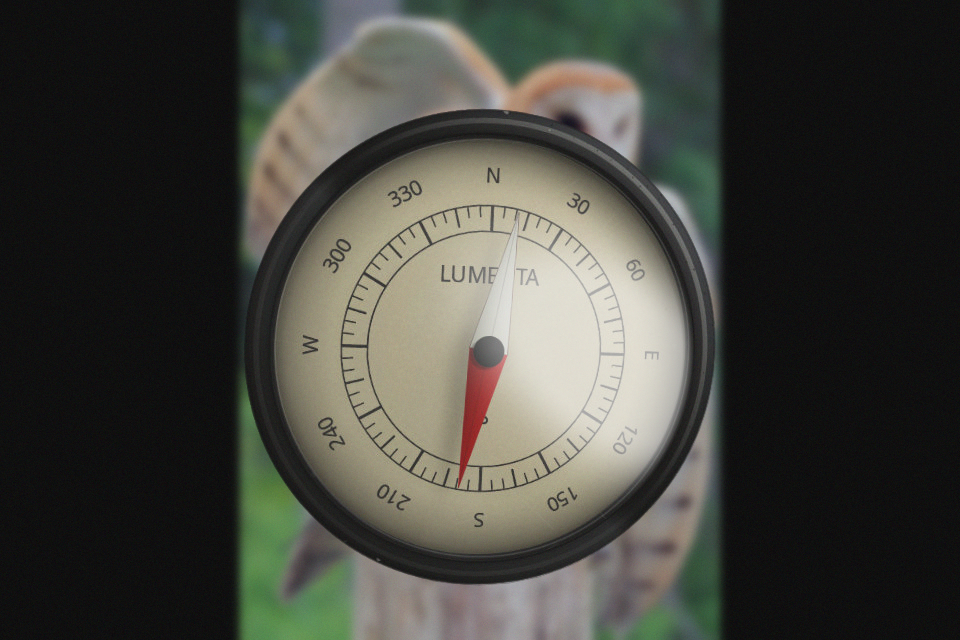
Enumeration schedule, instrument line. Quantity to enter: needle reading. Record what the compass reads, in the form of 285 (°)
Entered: 190 (°)
